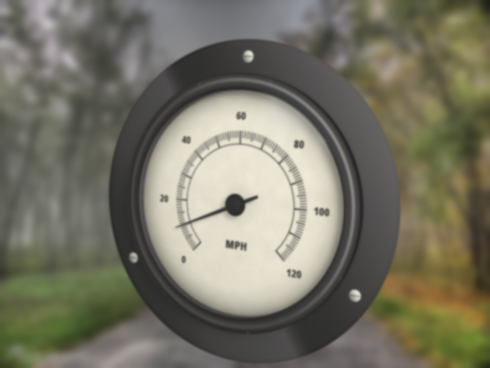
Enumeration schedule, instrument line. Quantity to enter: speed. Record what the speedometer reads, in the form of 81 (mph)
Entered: 10 (mph)
